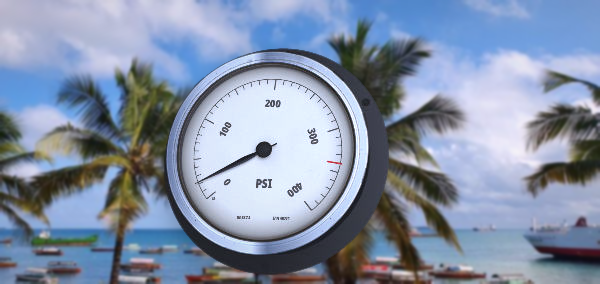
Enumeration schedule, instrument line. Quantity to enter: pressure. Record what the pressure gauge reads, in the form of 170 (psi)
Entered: 20 (psi)
